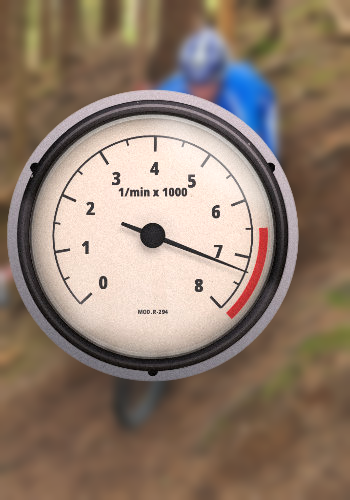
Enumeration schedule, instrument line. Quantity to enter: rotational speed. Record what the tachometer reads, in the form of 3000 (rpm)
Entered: 7250 (rpm)
